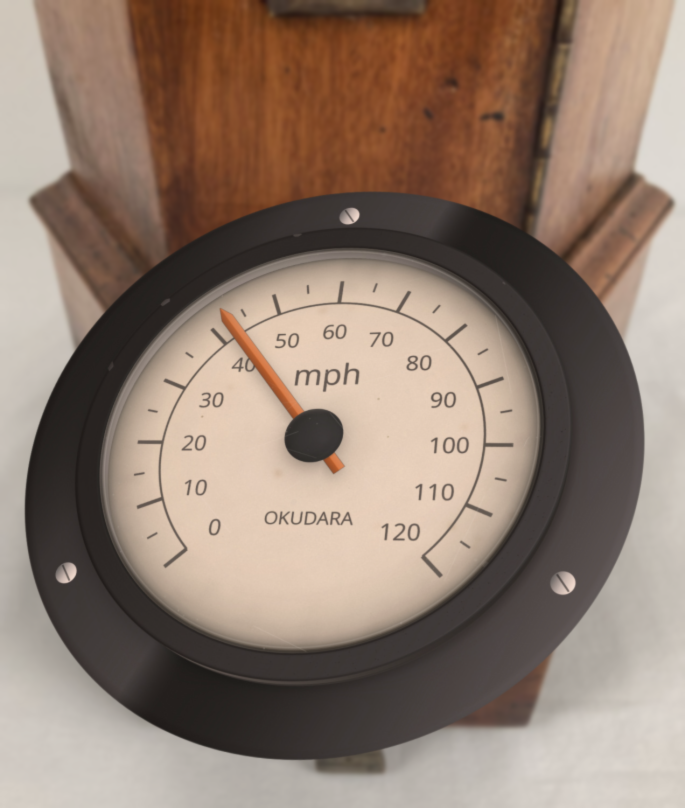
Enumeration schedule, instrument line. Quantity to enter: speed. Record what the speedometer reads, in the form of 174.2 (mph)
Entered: 42.5 (mph)
